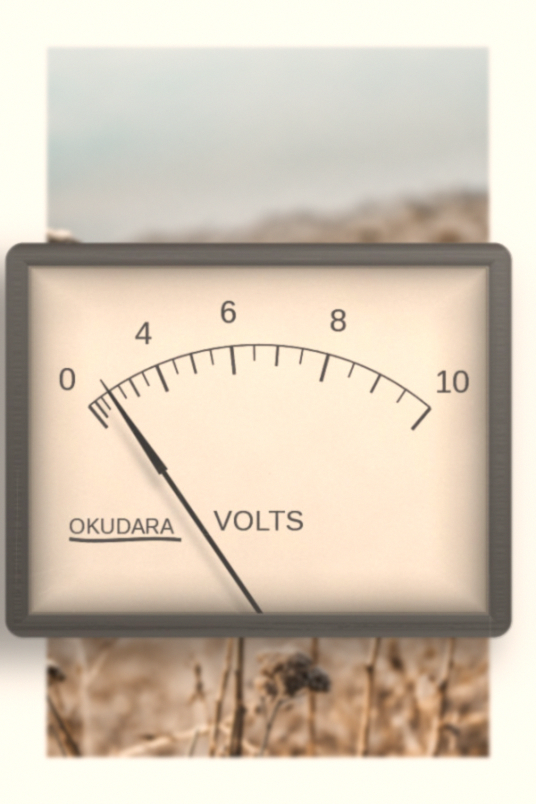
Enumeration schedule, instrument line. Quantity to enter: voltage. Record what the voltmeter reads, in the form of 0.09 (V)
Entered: 2 (V)
